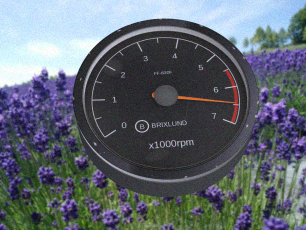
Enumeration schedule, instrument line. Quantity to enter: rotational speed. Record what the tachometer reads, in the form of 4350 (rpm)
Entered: 6500 (rpm)
